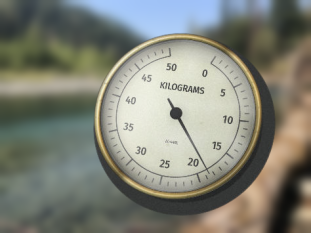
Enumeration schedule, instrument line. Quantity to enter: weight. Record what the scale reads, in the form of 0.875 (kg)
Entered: 18.5 (kg)
